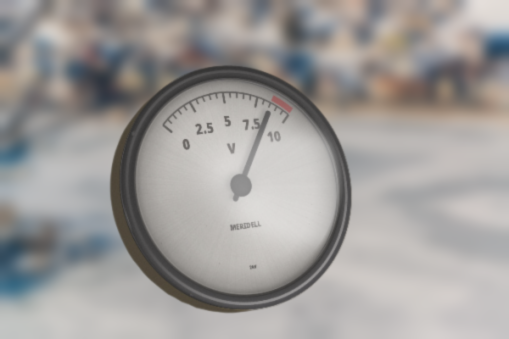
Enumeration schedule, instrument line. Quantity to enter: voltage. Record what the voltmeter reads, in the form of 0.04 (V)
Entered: 8.5 (V)
